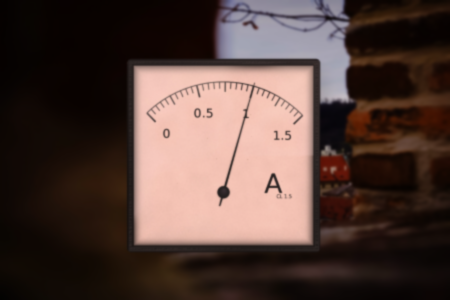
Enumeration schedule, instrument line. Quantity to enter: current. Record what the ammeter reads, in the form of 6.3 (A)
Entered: 1 (A)
